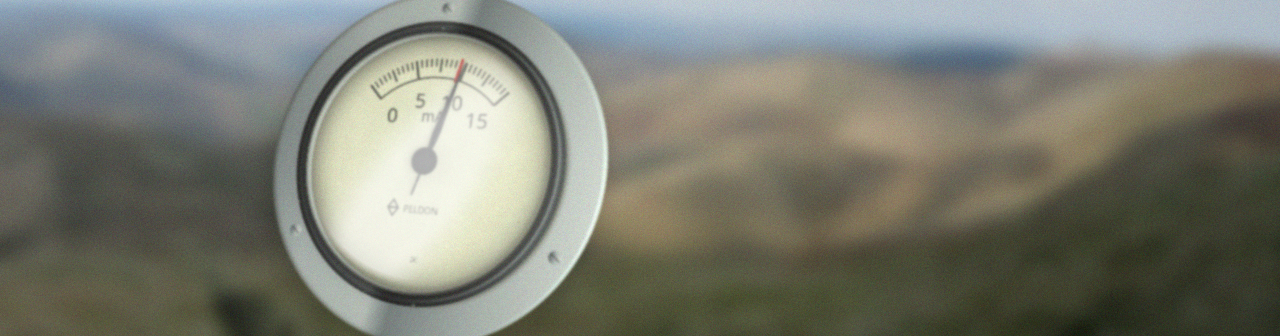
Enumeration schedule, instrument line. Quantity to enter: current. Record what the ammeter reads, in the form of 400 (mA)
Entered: 10 (mA)
